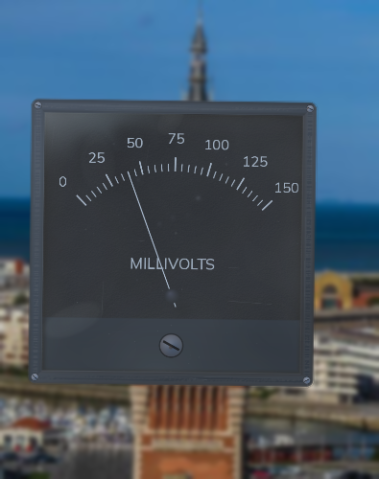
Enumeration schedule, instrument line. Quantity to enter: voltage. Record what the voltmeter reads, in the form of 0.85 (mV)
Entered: 40 (mV)
